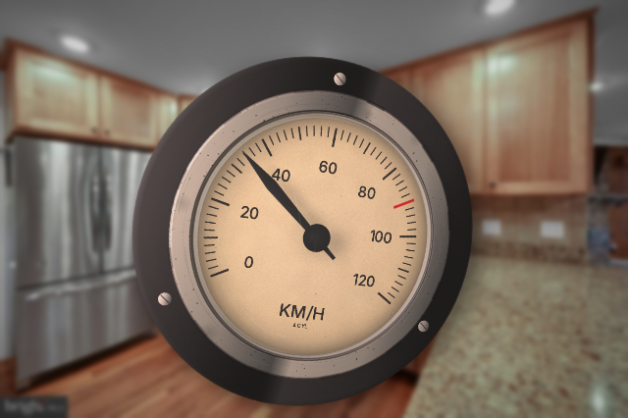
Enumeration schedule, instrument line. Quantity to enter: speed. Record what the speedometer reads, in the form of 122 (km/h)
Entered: 34 (km/h)
